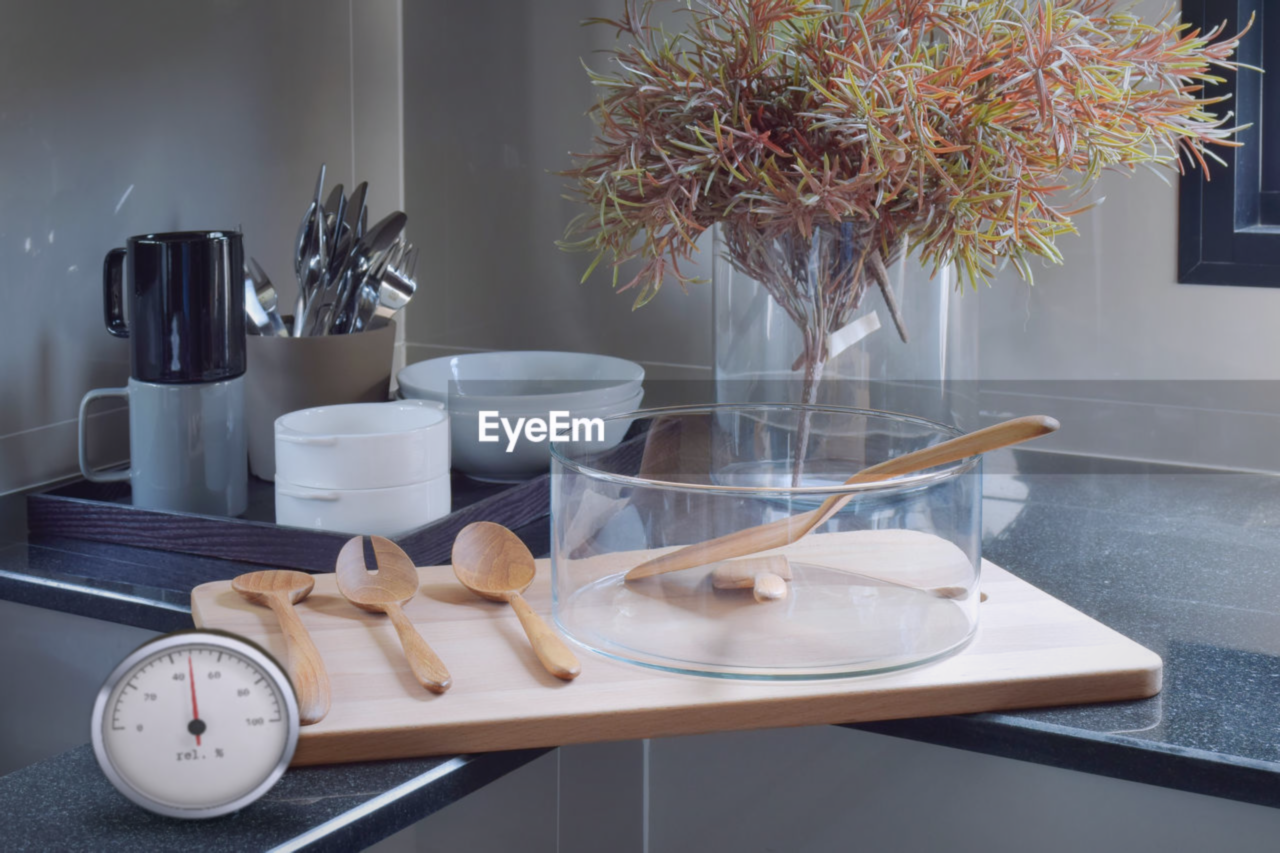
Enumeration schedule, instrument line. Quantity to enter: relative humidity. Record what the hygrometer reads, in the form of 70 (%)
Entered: 48 (%)
